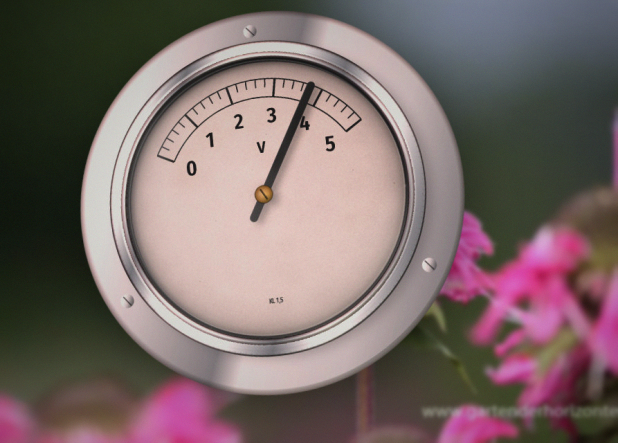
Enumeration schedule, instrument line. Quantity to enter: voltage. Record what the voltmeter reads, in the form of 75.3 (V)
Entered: 3.8 (V)
